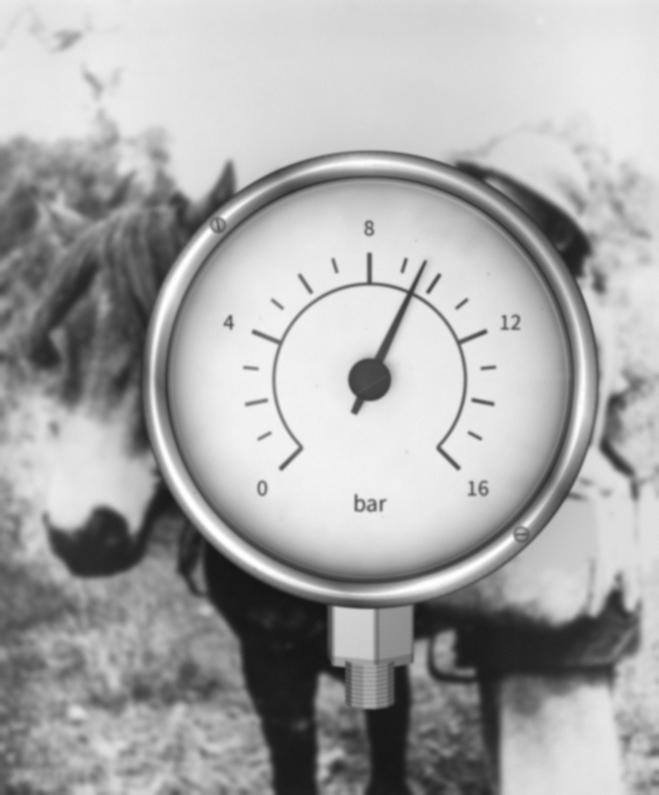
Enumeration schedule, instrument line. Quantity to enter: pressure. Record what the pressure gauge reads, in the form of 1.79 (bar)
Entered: 9.5 (bar)
